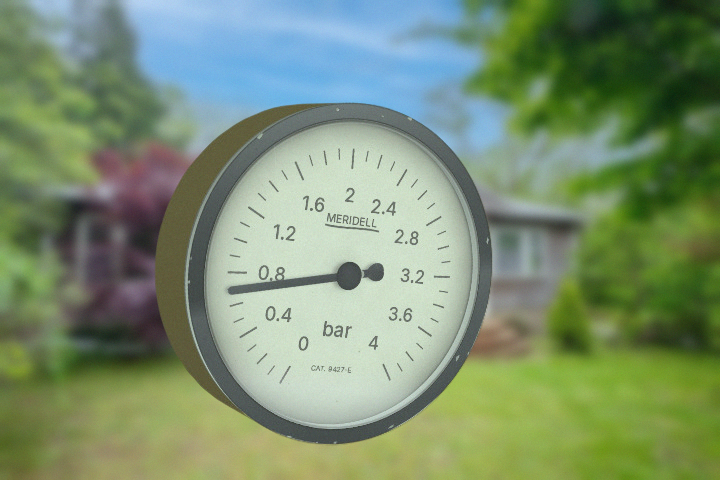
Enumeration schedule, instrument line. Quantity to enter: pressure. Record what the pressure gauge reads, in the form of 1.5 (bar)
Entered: 0.7 (bar)
